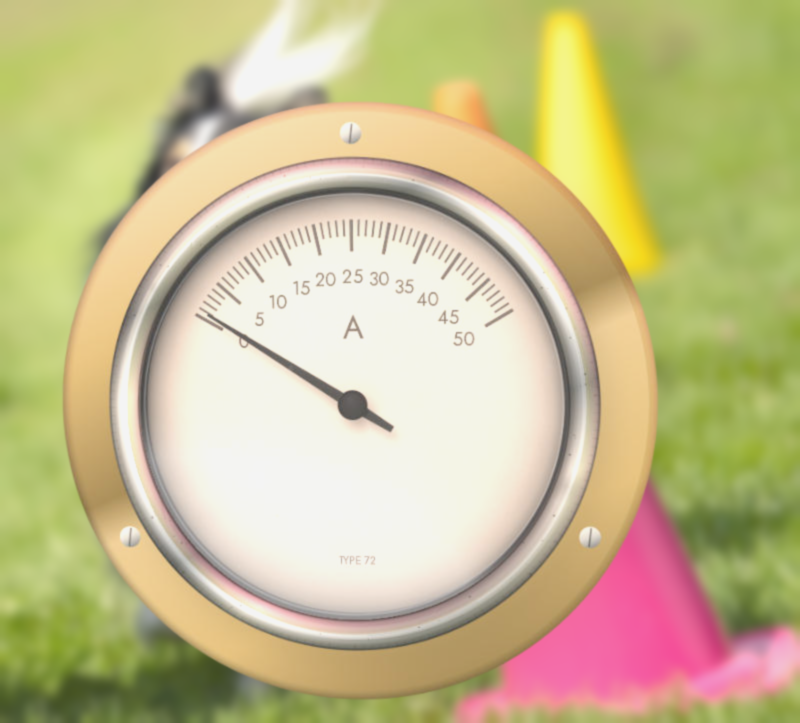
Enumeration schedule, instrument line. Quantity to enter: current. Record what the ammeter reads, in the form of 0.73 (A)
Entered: 1 (A)
